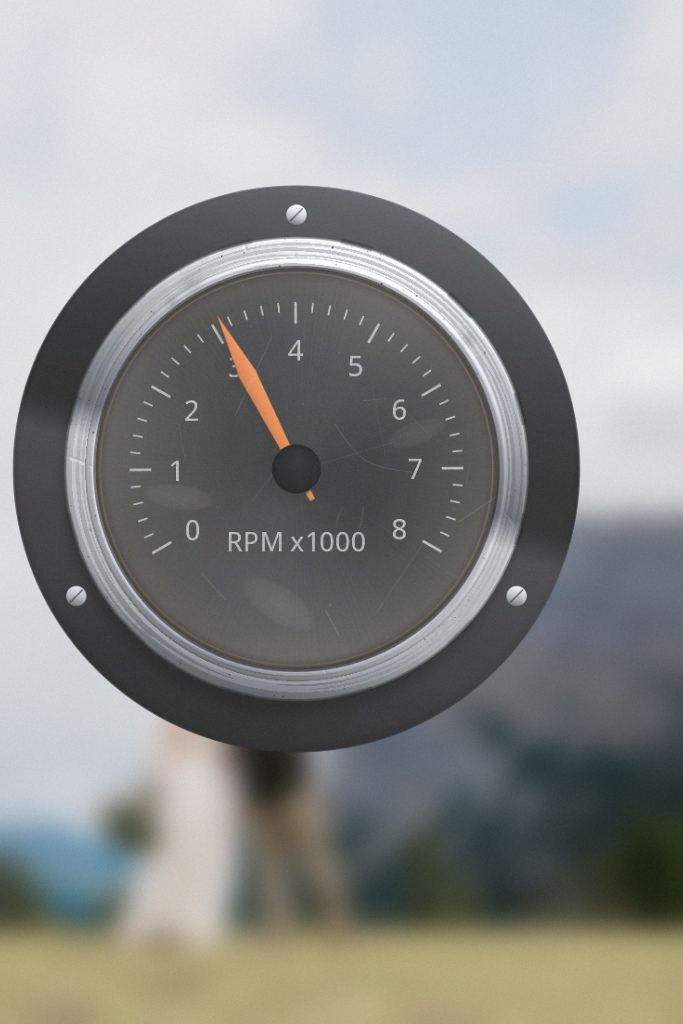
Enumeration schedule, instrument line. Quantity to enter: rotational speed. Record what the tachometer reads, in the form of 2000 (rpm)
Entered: 3100 (rpm)
